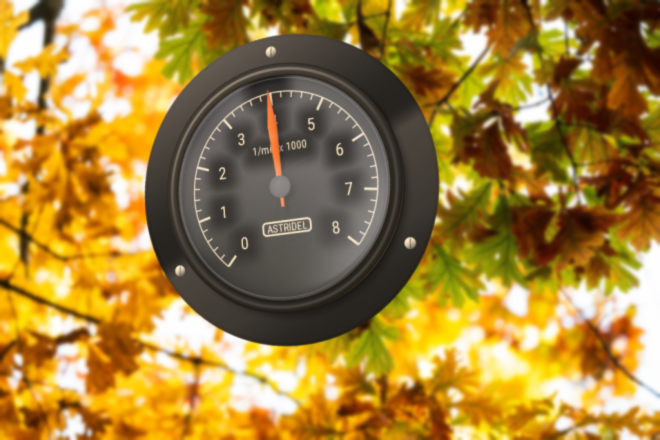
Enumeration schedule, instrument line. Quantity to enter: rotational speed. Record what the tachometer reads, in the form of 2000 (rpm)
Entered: 4000 (rpm)
